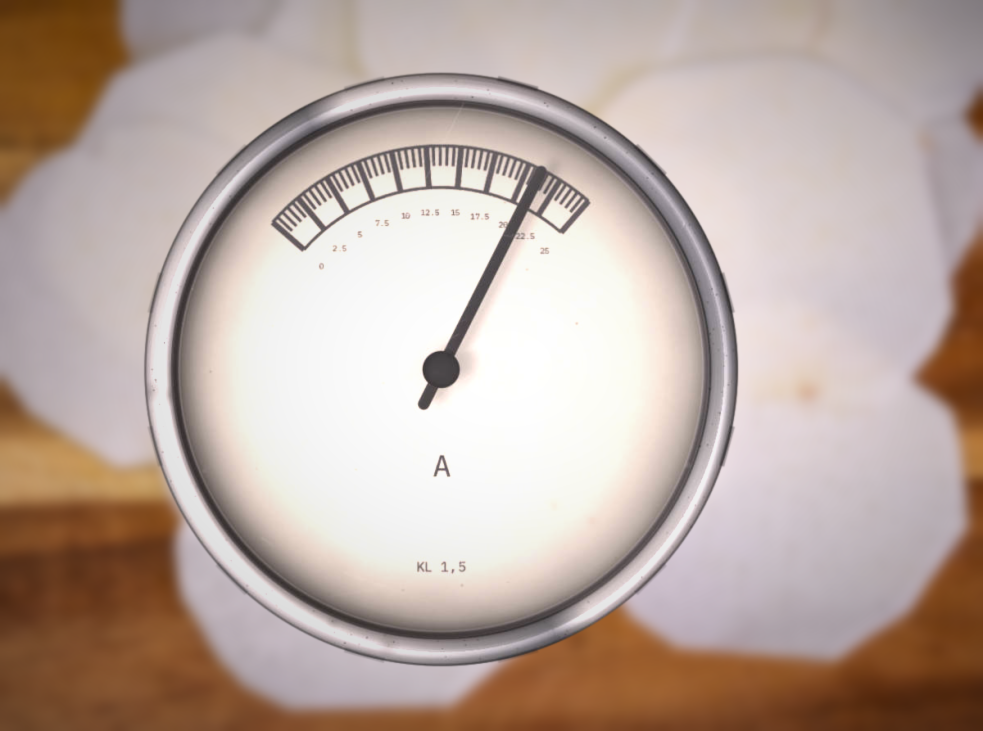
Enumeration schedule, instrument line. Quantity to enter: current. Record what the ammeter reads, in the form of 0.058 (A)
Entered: 21 (A)
